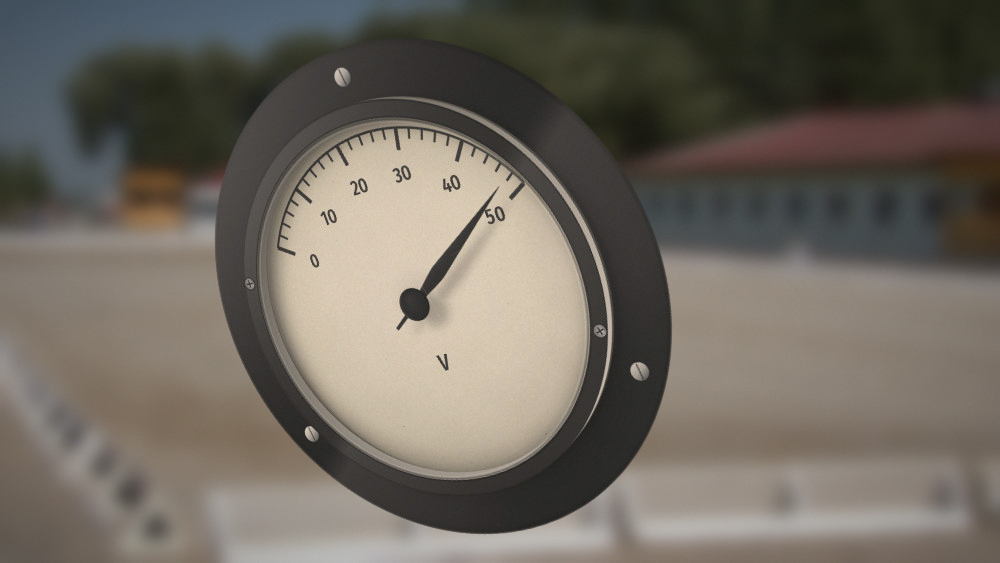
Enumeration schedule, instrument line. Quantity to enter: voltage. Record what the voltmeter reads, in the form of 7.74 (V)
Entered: 48 (V)
